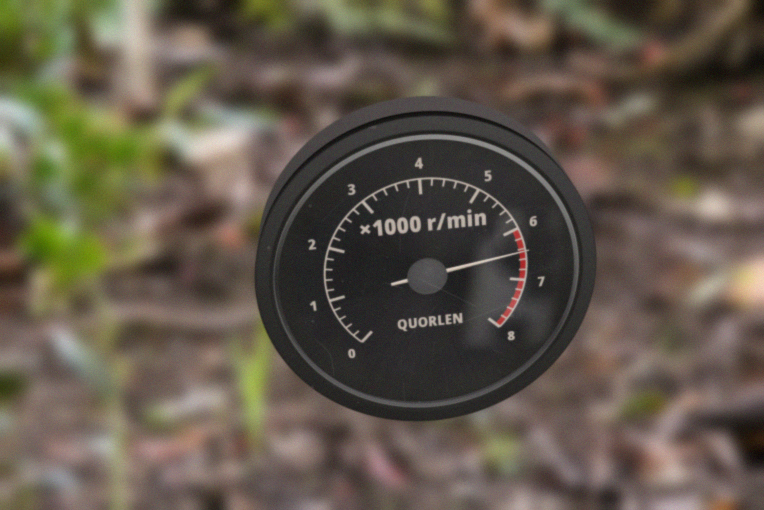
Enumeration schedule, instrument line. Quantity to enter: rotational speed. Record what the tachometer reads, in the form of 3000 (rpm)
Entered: 6400 (rpm)
